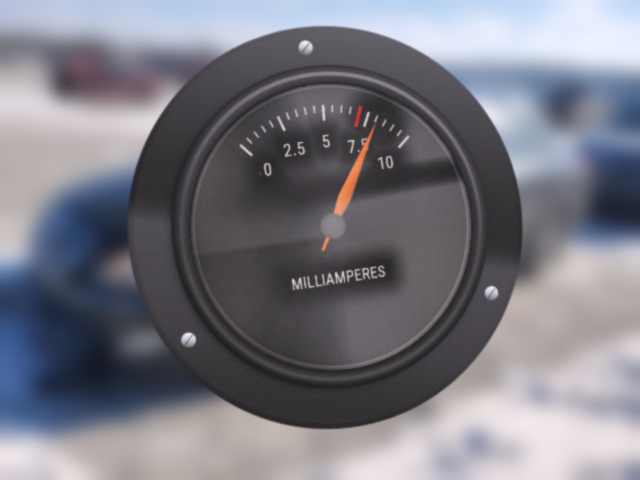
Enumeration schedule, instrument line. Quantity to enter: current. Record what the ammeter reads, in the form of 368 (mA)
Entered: 8 (mA)
